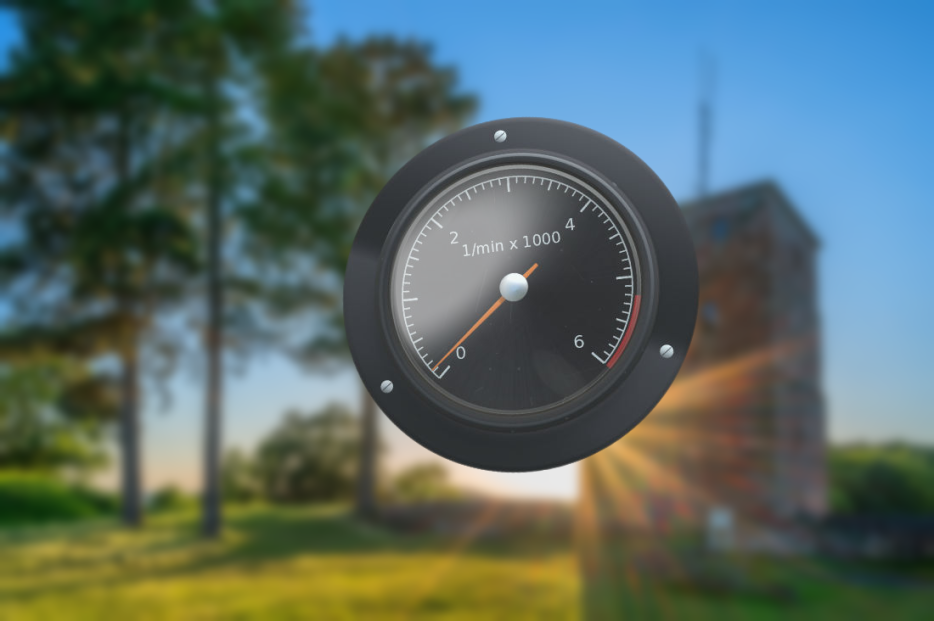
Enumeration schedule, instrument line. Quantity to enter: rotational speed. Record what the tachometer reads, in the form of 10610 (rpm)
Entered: 100 (rpm)
